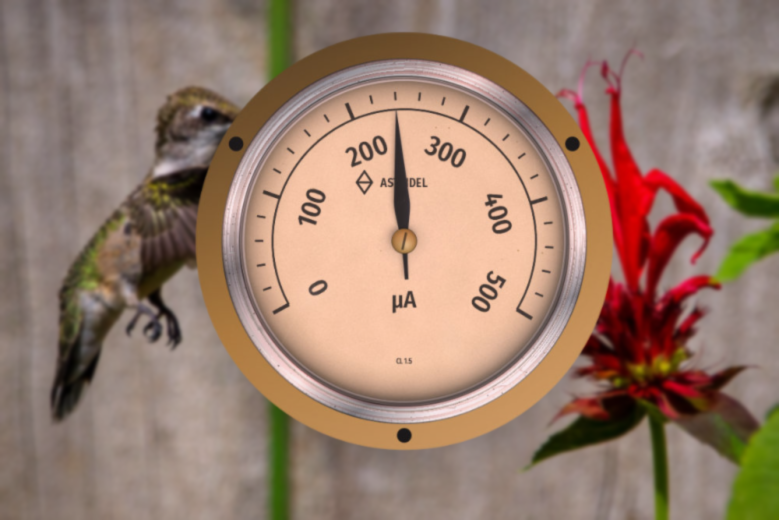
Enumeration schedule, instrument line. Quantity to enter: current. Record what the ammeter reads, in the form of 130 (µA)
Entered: 240 (µA)
